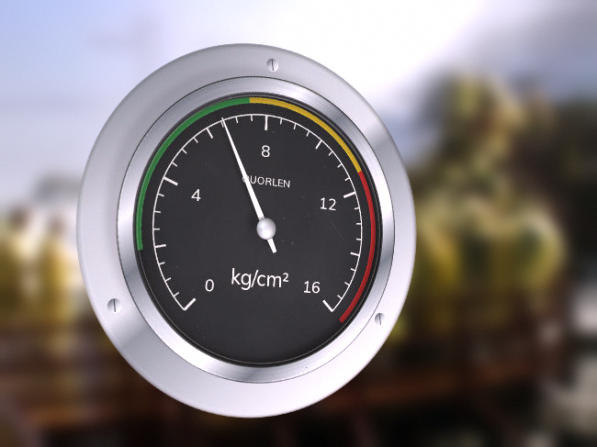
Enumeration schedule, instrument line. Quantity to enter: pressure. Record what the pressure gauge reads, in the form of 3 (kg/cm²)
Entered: 6.5 (kg/cm²)
